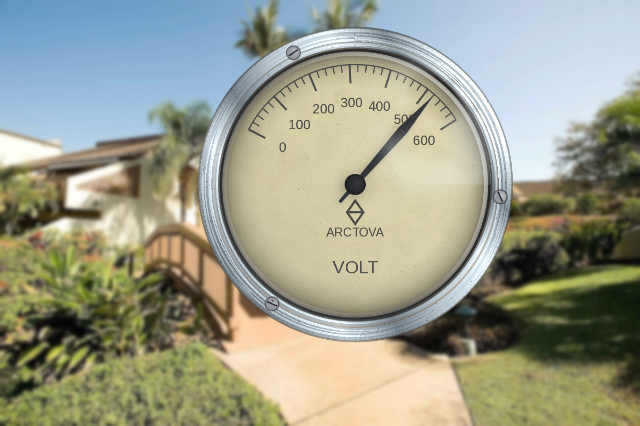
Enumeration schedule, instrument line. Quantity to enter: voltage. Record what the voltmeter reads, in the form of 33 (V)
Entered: 520 (V)
